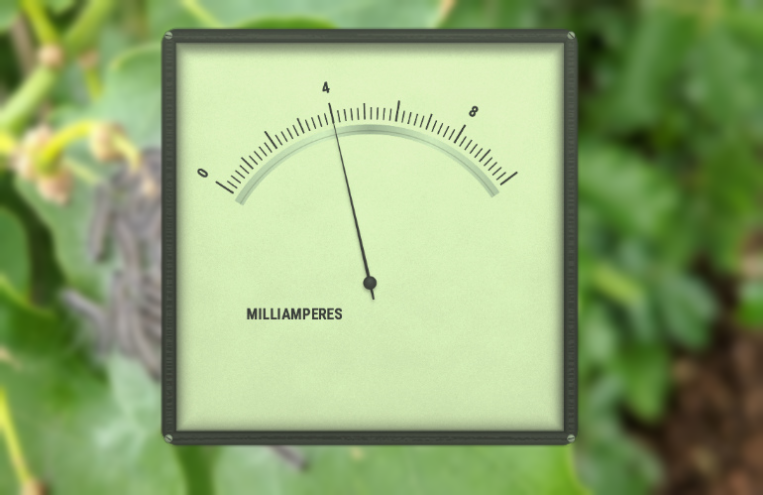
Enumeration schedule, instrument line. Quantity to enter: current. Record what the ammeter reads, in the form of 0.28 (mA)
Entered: 4 (mA)
